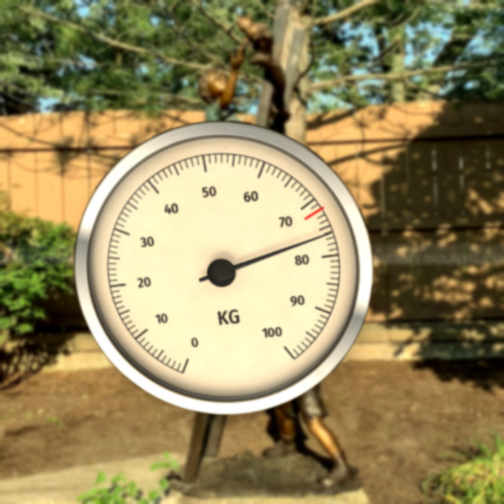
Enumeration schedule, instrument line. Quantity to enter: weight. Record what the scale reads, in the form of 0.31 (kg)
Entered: 76 (kg)
